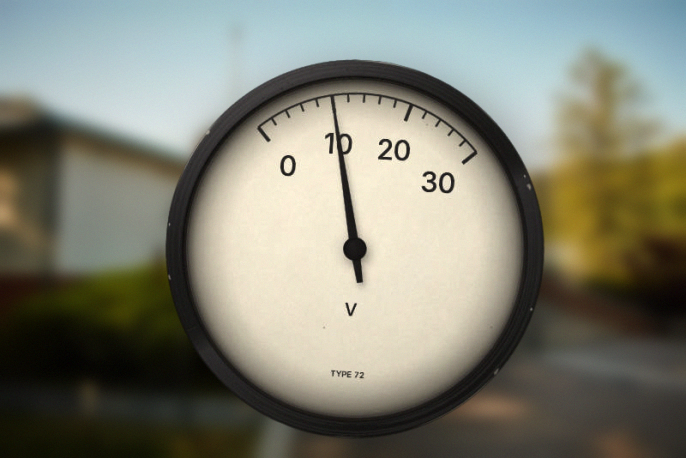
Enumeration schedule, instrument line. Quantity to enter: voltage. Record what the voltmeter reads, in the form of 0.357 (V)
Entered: 10 (V)
